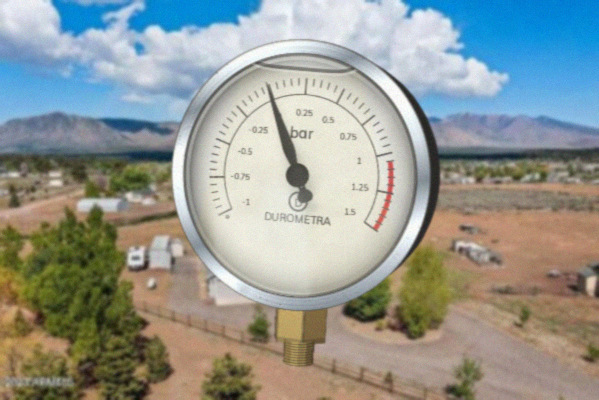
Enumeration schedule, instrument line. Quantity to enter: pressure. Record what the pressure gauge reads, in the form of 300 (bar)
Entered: 0 (bar)
